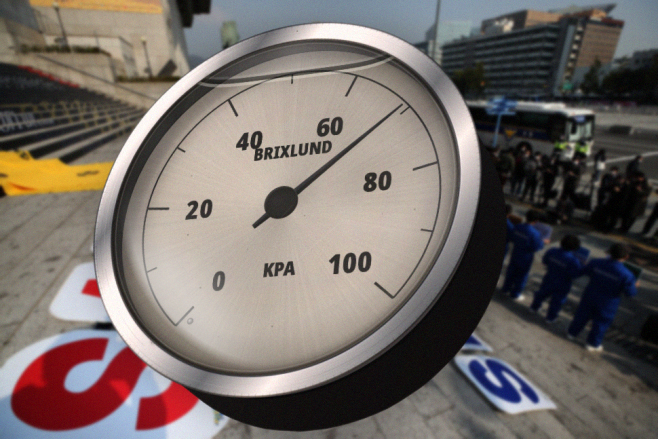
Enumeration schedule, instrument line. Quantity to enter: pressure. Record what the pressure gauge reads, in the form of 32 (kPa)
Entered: 70 (kPa)
